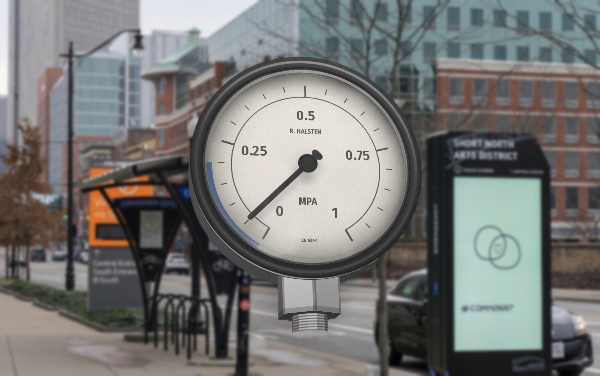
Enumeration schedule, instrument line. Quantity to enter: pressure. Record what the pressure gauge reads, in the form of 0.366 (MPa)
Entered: 0.05 (MPa)
